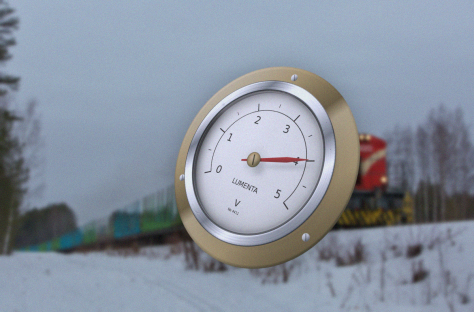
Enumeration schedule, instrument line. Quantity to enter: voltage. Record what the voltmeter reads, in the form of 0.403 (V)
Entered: 4 (V)
